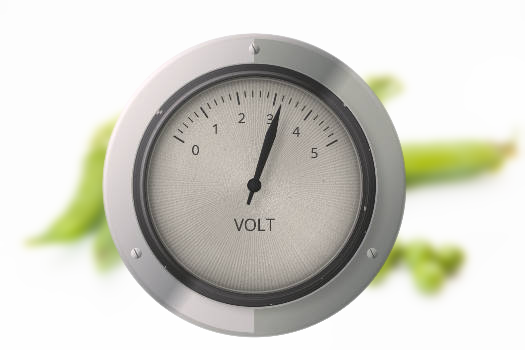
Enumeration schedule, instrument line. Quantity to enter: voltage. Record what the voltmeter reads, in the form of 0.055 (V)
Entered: 3.2 (V)
